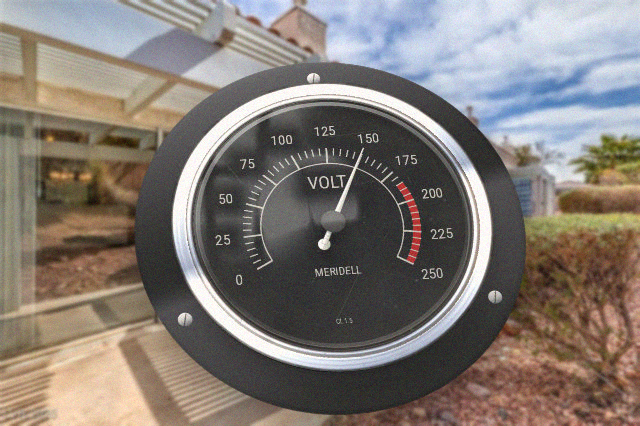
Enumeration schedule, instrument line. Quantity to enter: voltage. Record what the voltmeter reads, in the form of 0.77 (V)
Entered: 150 (V)
